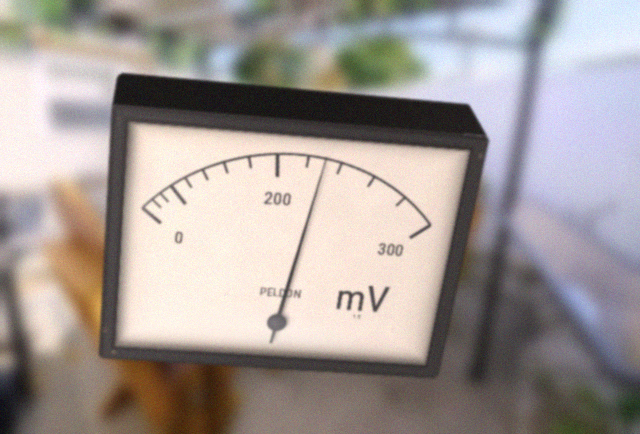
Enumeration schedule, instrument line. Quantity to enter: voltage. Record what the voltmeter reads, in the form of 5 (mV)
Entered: 230 (mV)
